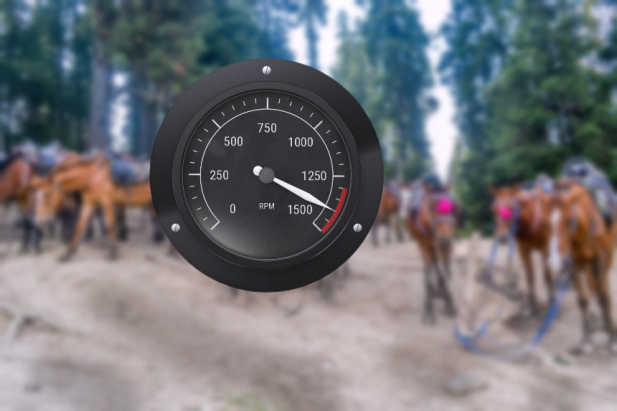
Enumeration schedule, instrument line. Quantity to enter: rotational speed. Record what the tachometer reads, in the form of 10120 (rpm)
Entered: 1400 (rpm)
